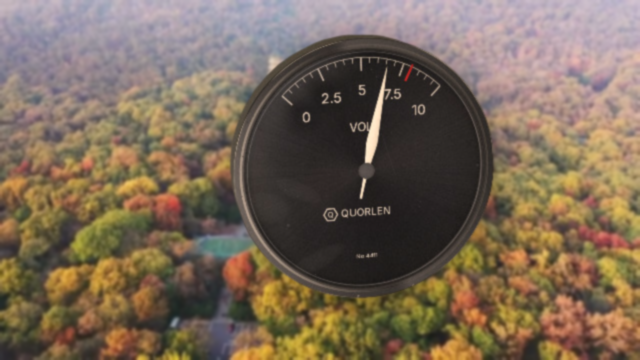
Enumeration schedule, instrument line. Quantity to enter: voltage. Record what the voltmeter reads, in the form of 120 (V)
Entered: 6.5 (V)
